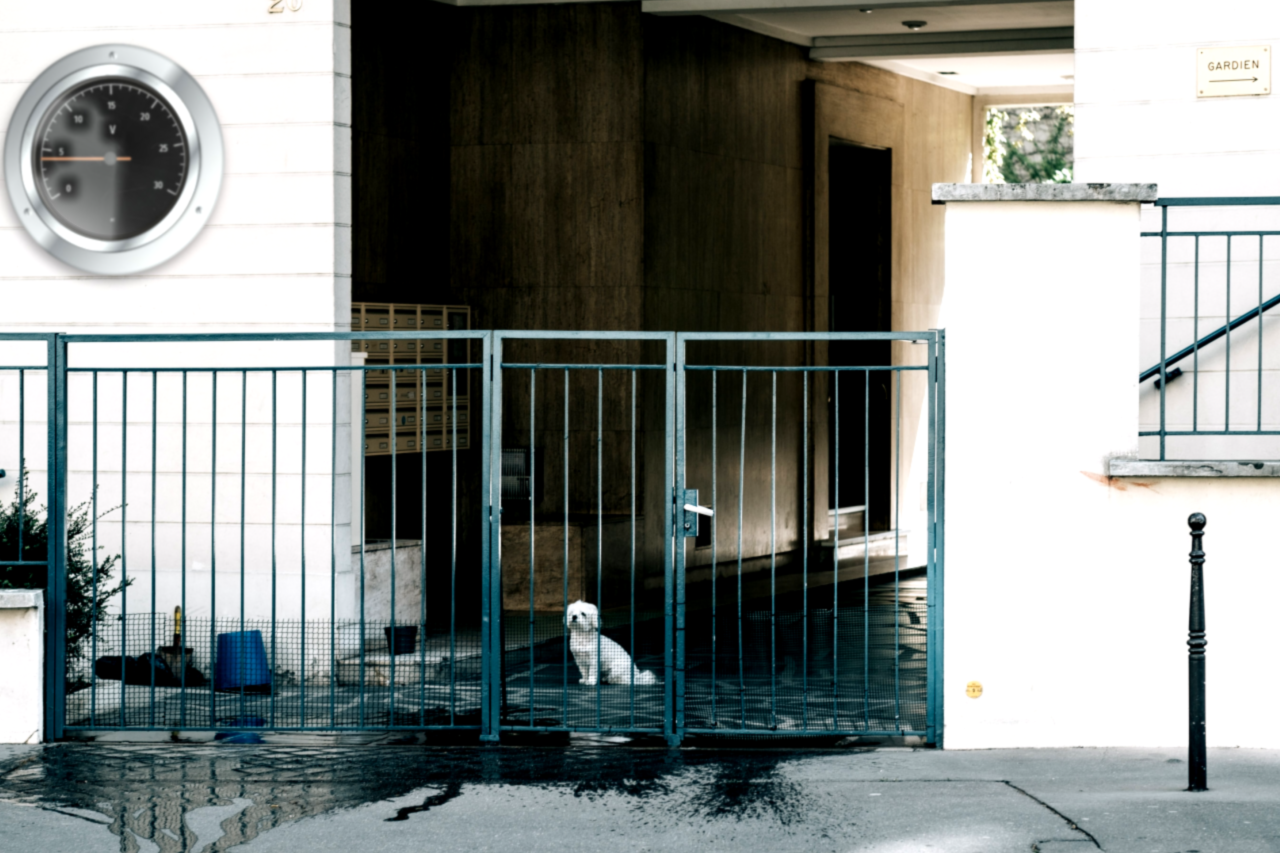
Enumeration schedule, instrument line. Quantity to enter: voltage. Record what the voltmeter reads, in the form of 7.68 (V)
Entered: 4 (V)
